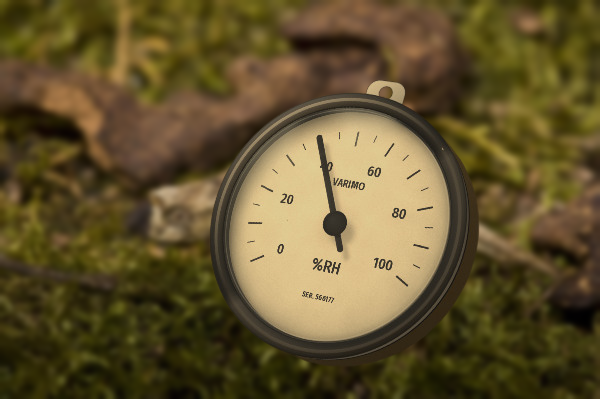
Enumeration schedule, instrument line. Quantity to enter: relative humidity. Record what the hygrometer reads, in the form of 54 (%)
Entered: 40 (%)
